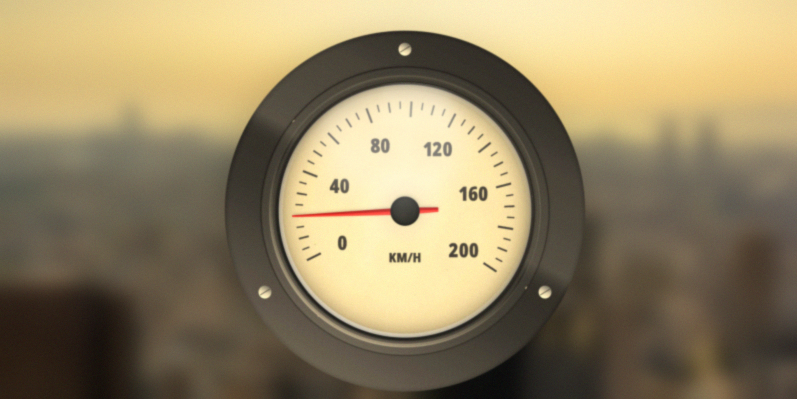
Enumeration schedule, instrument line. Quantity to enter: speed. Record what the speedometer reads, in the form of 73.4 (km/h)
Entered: 20 (km/h)
